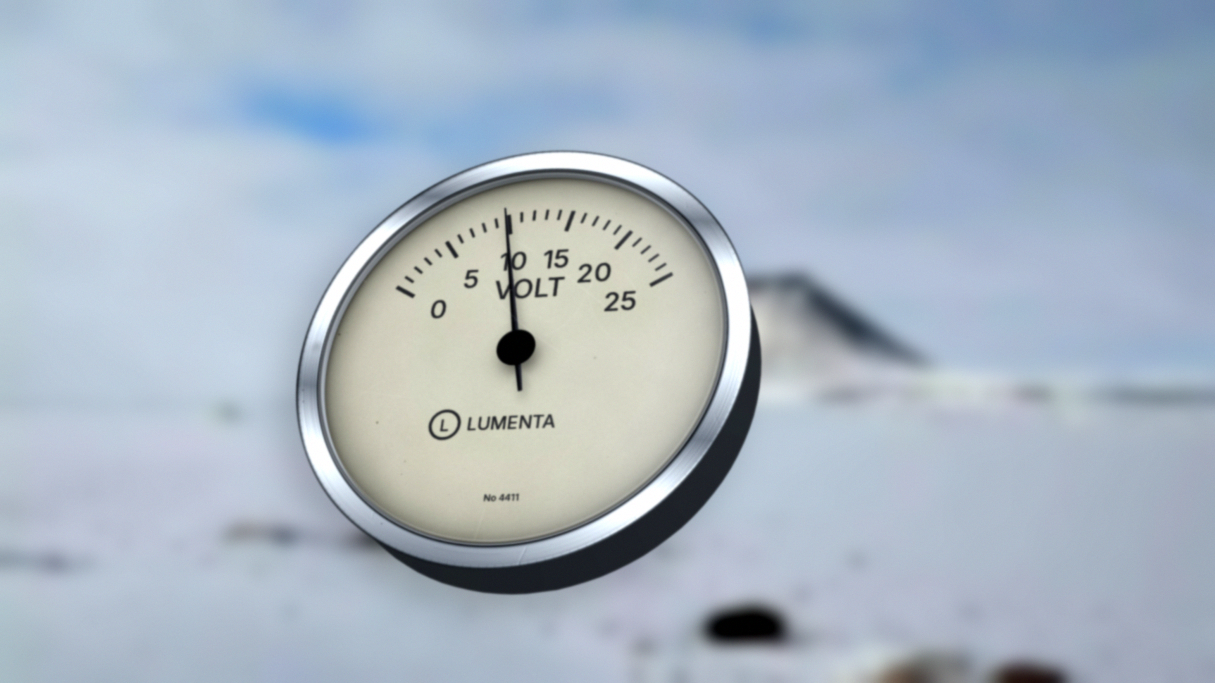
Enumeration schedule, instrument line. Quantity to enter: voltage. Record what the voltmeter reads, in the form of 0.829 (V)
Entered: 10 (V)
